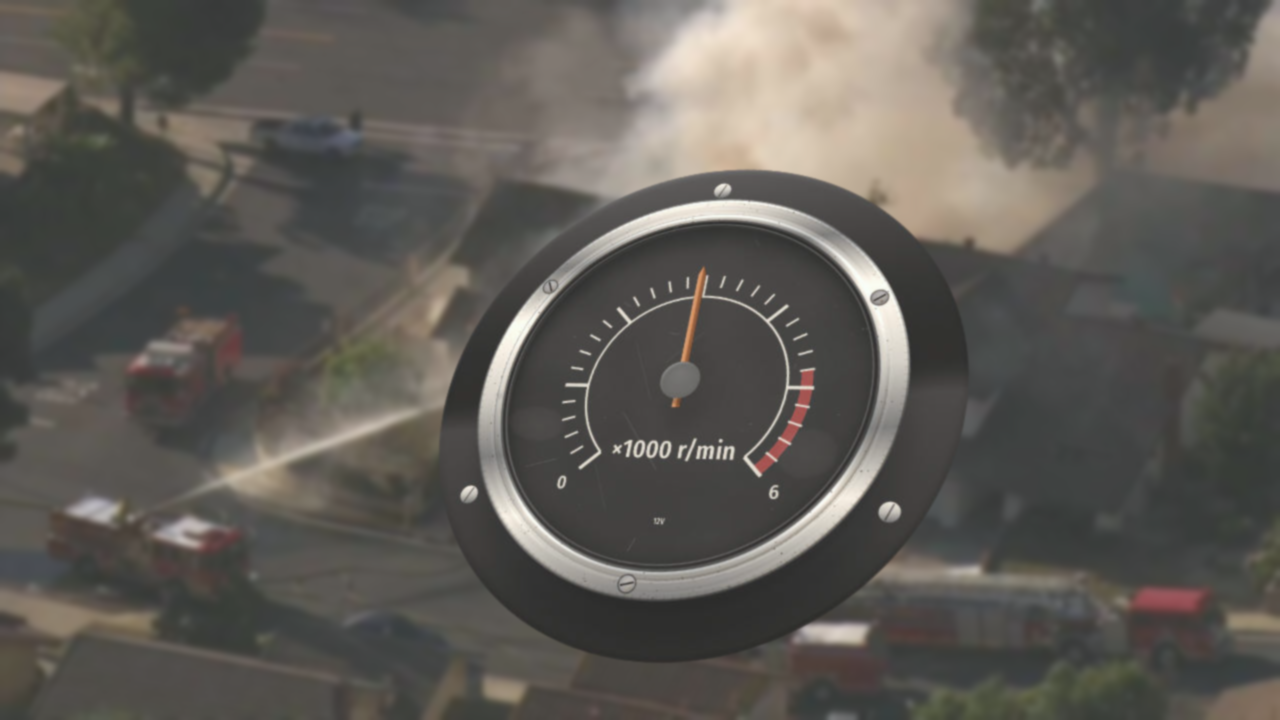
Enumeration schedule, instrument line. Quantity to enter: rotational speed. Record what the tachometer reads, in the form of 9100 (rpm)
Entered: 3000 (rpm)
